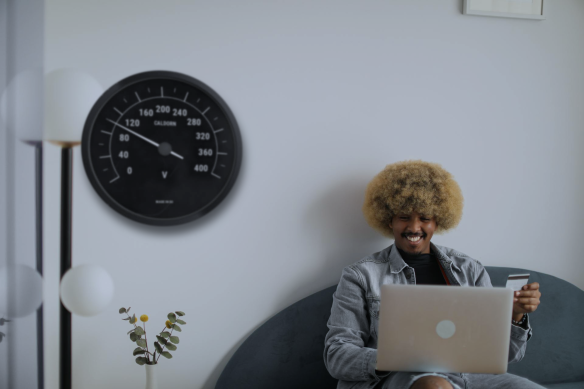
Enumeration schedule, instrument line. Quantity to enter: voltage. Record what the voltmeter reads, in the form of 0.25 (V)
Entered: 100 (V)
